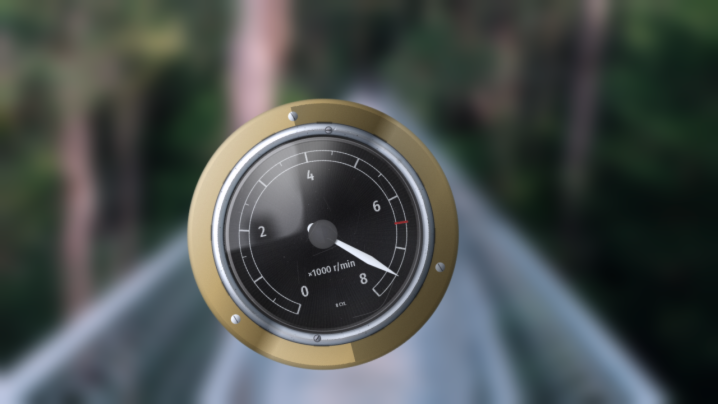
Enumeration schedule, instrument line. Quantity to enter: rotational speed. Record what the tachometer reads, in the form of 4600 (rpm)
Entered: 7500 (rpm)
